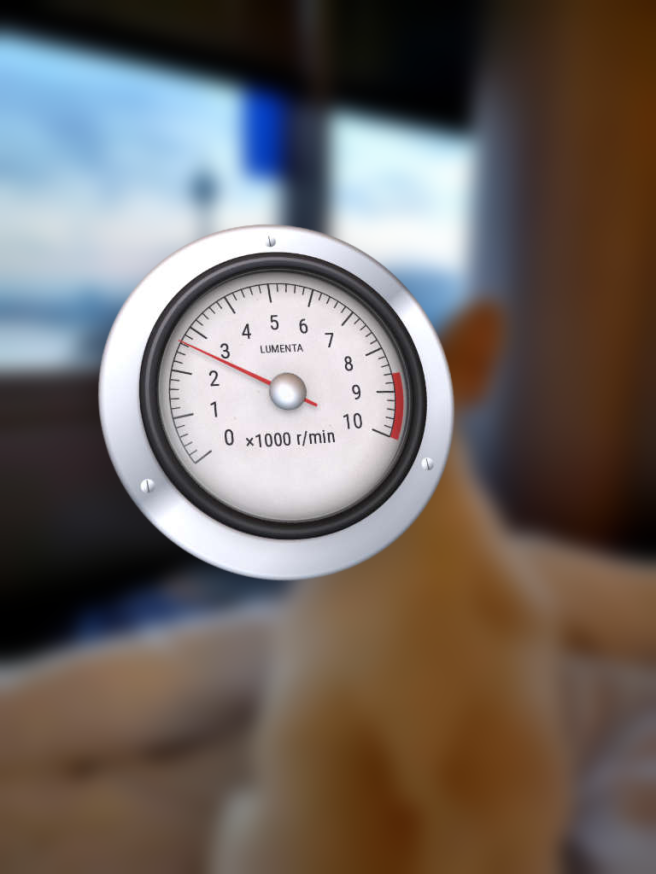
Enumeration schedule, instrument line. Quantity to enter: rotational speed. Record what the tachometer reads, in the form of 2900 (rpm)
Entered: 2600 (rpm)
